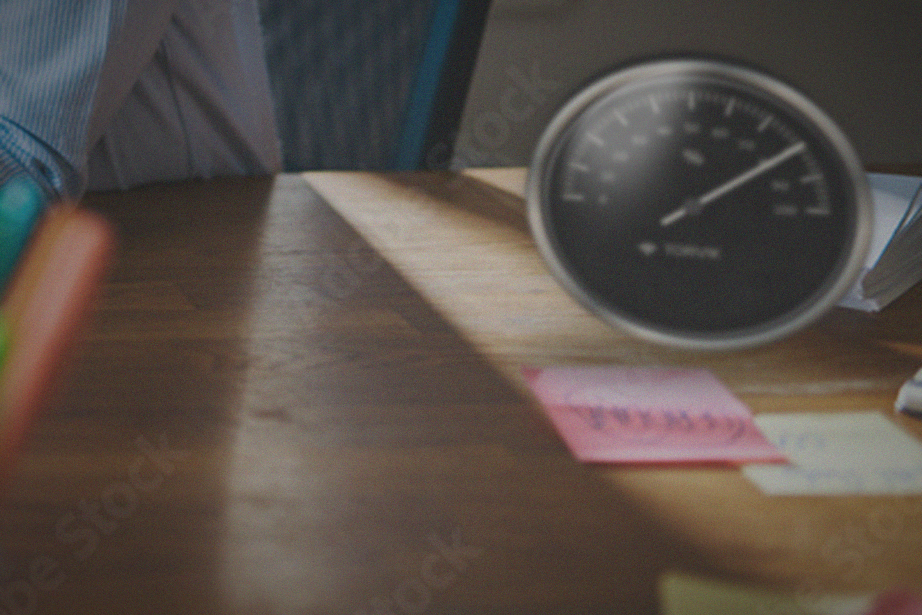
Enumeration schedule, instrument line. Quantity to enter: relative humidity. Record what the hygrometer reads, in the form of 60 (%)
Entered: 80 (%)
